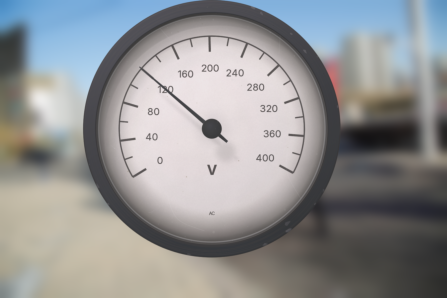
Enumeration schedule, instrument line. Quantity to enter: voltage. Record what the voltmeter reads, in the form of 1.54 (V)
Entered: 120 (V)
